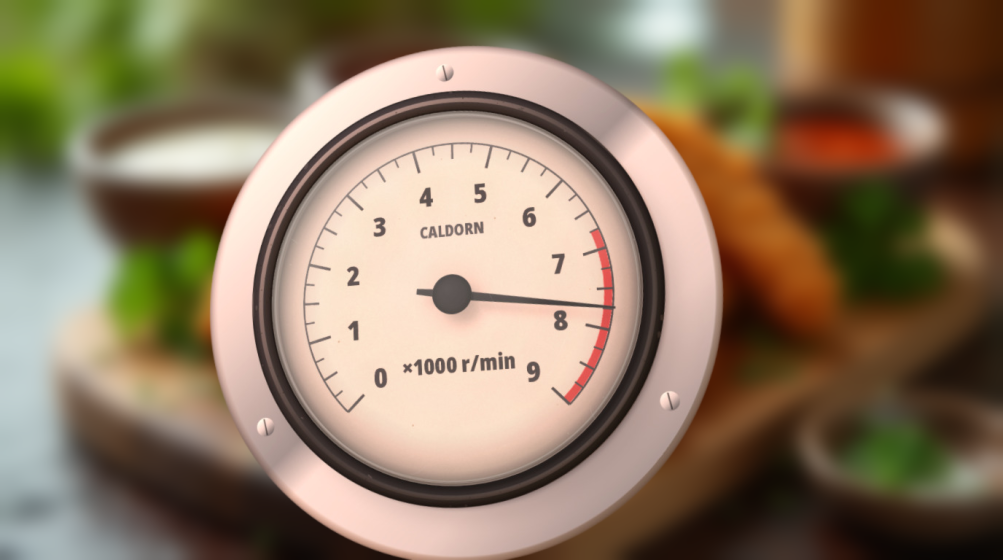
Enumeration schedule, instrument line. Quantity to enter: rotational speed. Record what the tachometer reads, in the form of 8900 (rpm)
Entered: 7750 (rpm)
